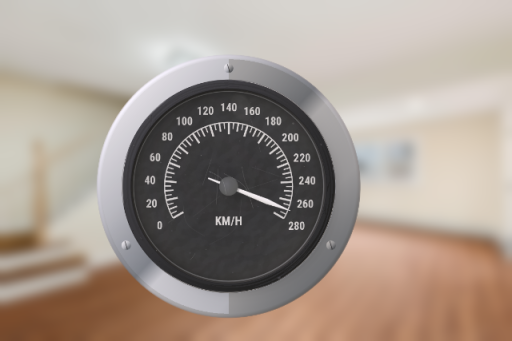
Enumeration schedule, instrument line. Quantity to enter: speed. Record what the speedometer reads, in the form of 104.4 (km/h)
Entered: 270 (km/h)
